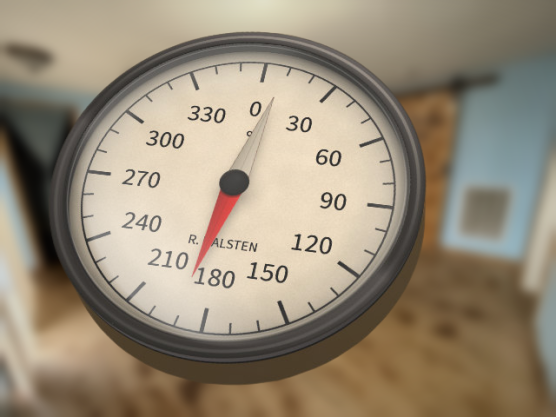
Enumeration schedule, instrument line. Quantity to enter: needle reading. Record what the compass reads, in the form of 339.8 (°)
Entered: 190 (°)
